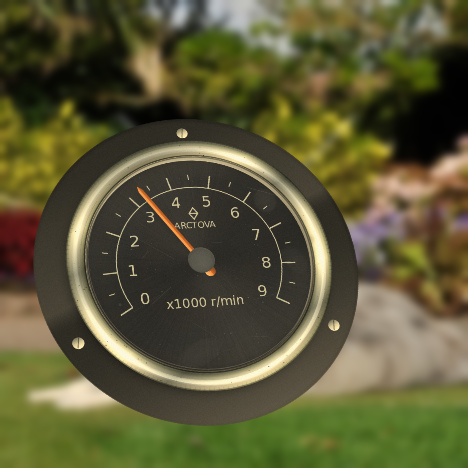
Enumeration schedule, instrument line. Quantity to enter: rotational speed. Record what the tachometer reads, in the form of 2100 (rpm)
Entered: 3250 (rpm)
